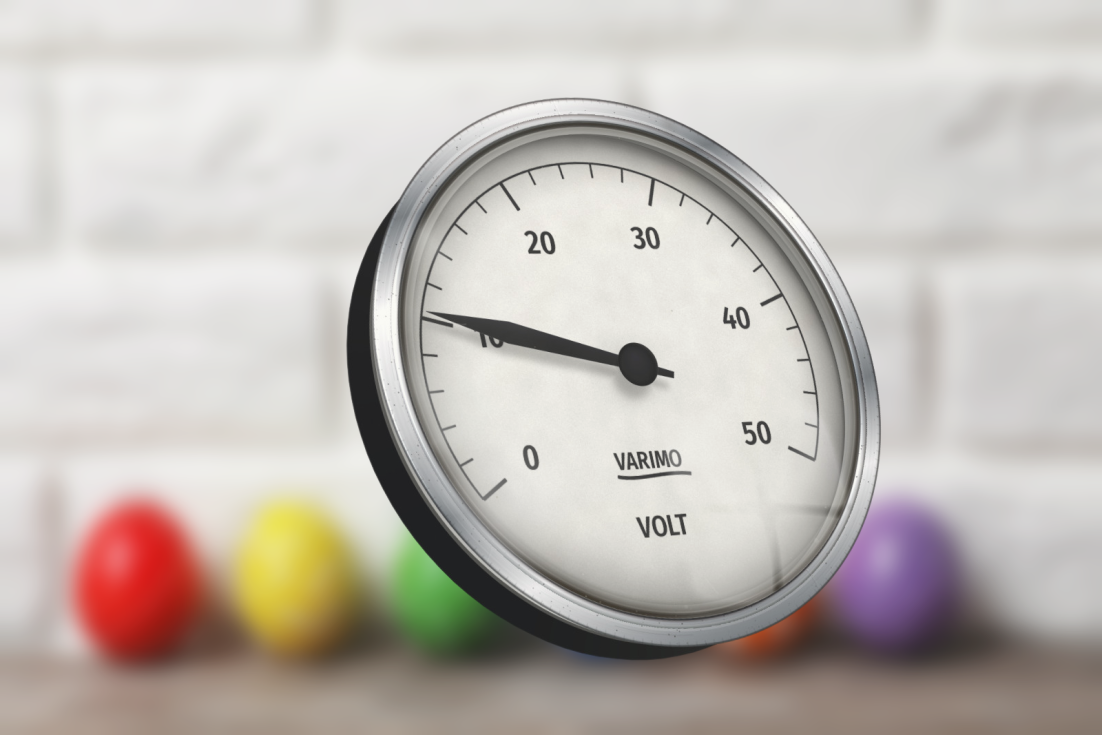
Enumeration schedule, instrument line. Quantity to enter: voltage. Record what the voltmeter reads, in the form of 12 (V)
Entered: 10 (V)
